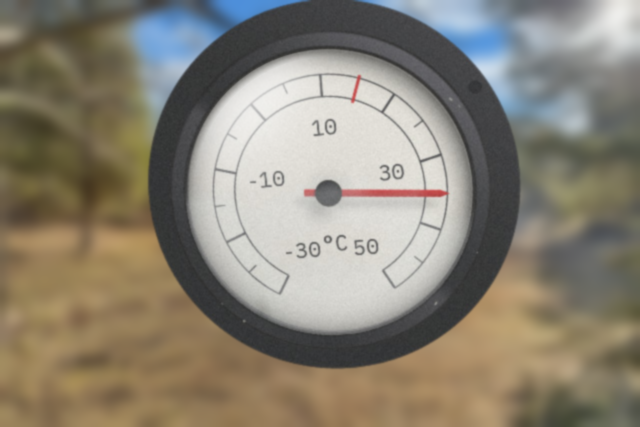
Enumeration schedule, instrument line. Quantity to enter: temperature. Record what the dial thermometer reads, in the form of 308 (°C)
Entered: 35 (°C)
